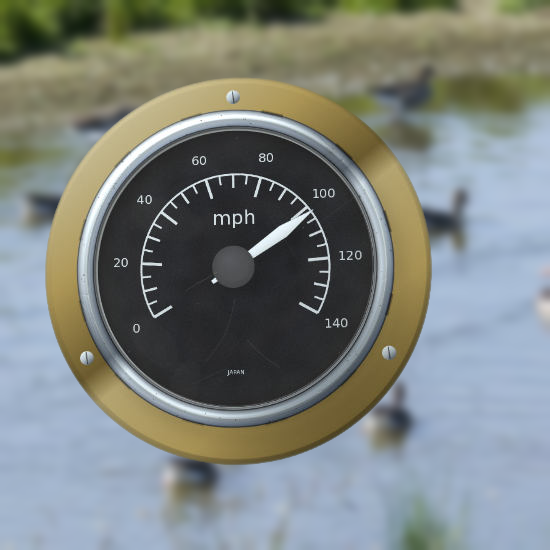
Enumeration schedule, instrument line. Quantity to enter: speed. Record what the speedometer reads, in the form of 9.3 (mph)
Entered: 102.5 (mph)
